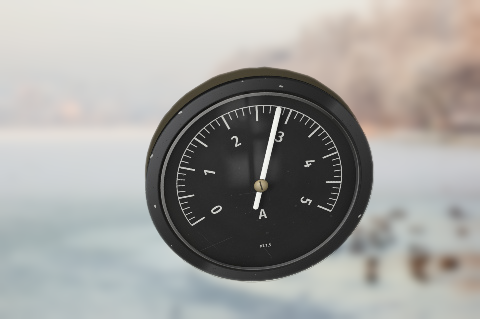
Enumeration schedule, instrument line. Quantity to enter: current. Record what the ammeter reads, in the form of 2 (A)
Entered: 2.8 (A)
